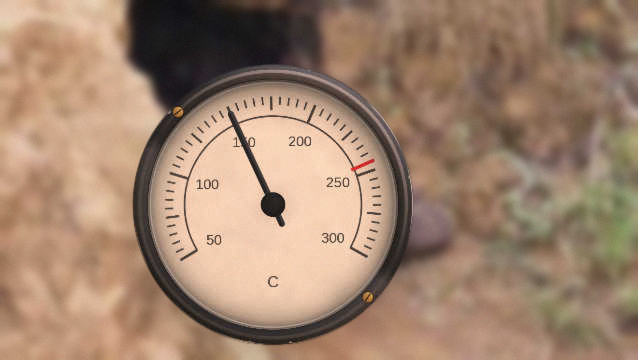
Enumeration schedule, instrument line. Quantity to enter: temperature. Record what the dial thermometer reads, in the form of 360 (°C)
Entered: 150 (°C)
